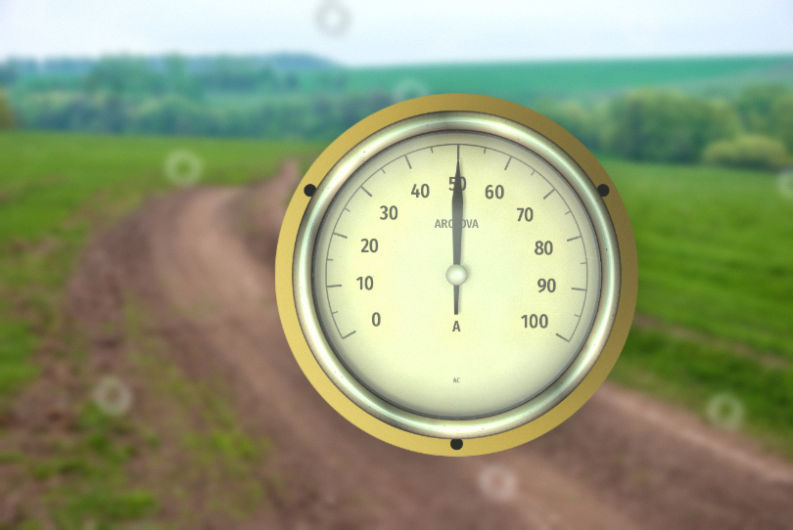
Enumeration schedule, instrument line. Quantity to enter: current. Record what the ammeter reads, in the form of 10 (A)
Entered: 50 (A)
